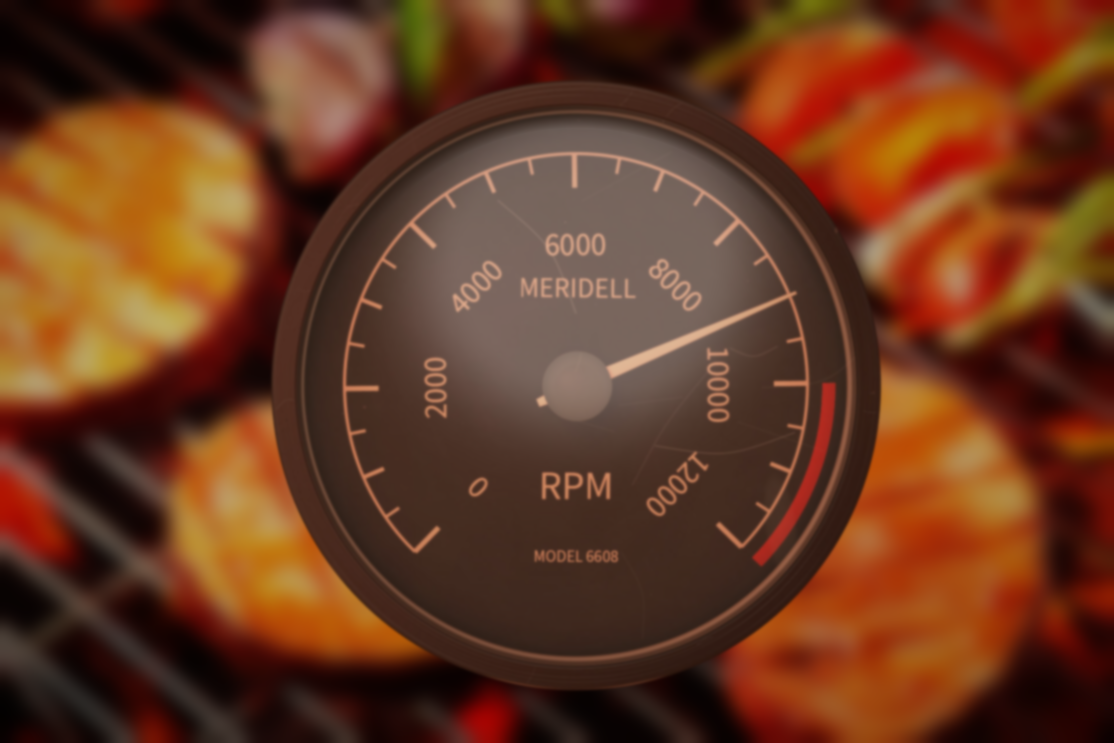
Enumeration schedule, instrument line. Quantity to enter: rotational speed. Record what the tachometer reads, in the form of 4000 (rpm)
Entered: 9000 (rpm)
